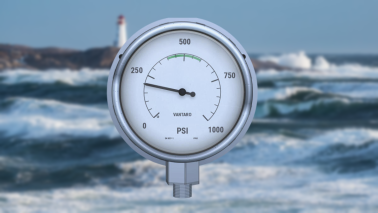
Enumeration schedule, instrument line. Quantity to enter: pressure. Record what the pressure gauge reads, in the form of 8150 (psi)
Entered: 200 (psi)
